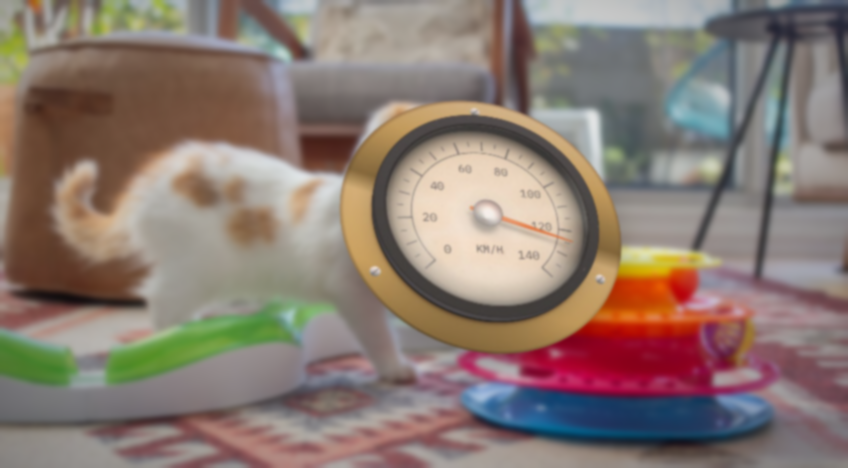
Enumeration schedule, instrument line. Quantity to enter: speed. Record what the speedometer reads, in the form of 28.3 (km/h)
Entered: 125 (km/h)
